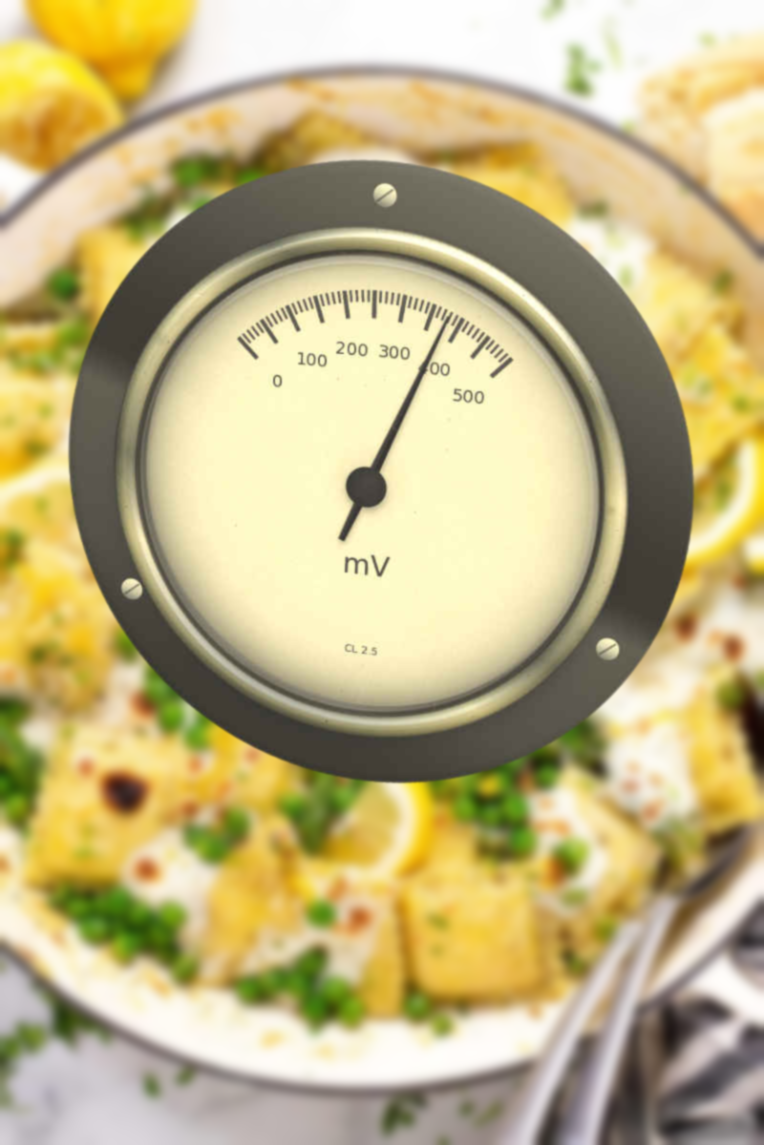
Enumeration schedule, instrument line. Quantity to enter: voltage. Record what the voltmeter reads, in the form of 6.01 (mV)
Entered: 380 (mV)
